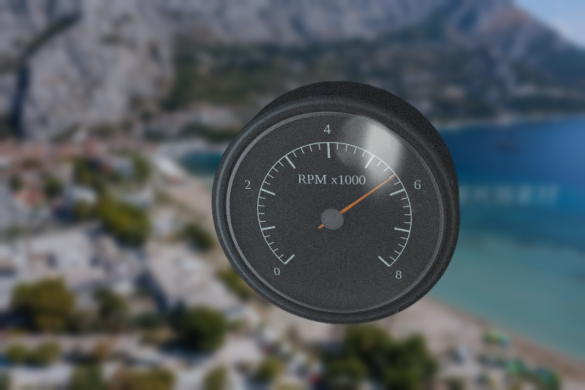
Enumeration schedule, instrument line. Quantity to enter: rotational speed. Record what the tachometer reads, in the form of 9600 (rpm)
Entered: 5600 (rpm)
